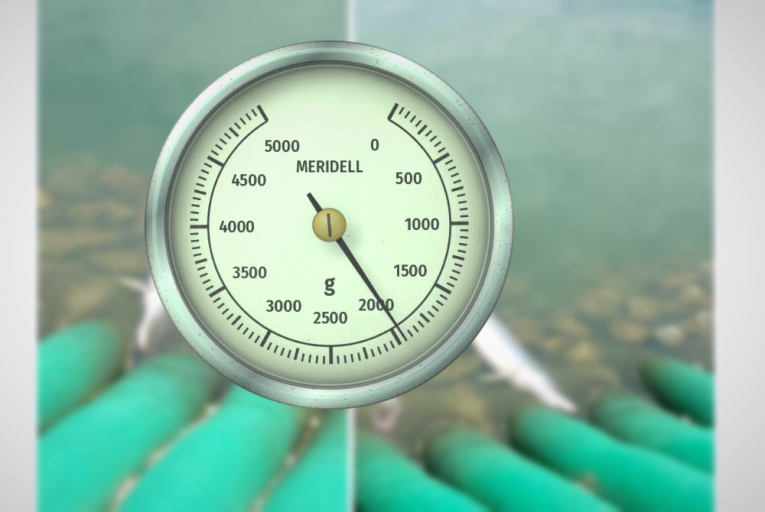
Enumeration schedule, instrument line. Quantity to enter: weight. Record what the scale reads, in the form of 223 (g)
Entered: 1950 (g)
